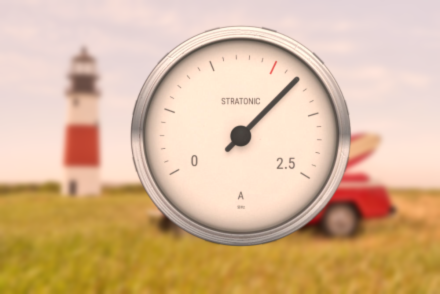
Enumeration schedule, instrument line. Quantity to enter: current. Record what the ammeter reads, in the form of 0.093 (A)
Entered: 1.7 (A)
